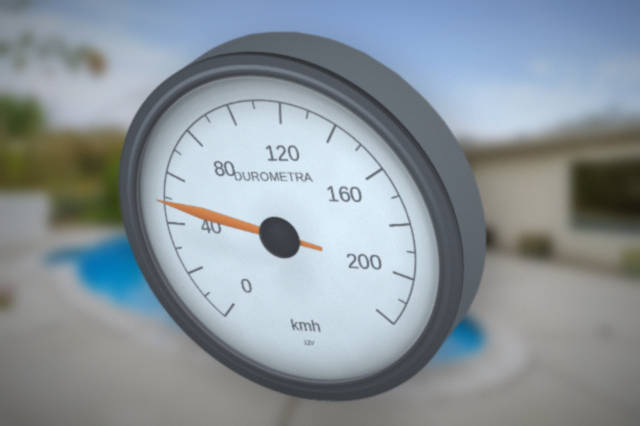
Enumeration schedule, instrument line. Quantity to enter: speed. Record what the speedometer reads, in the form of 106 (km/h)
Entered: 50 (km/h)
